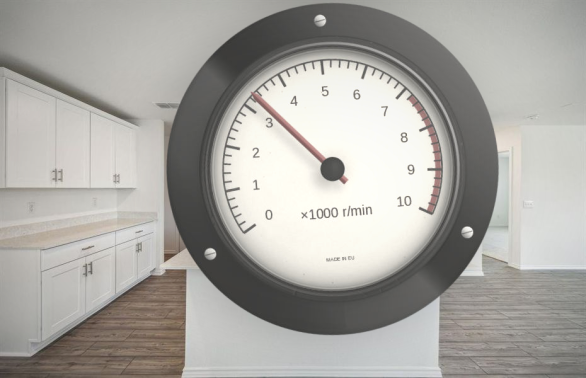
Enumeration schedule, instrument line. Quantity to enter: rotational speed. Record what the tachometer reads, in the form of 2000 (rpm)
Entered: 3300 (rpm)
